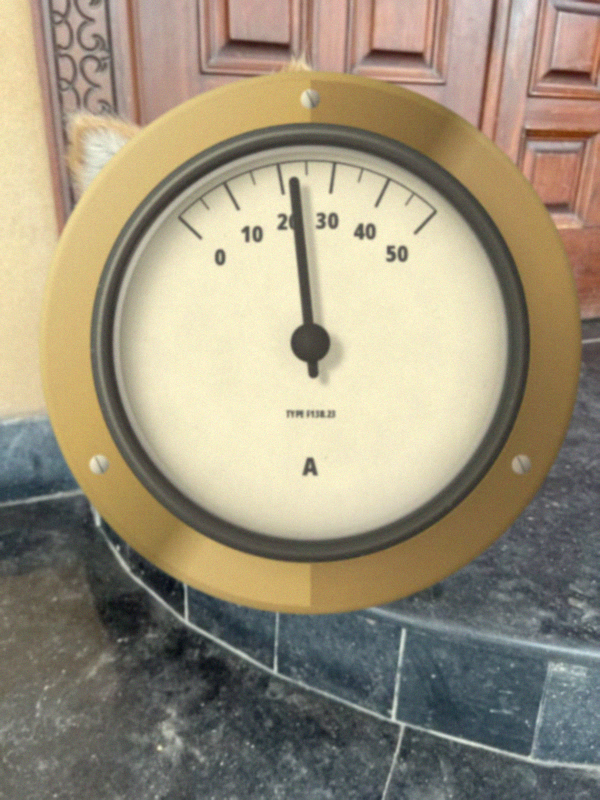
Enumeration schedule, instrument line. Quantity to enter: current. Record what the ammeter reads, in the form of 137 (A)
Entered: 22.5 (A)
